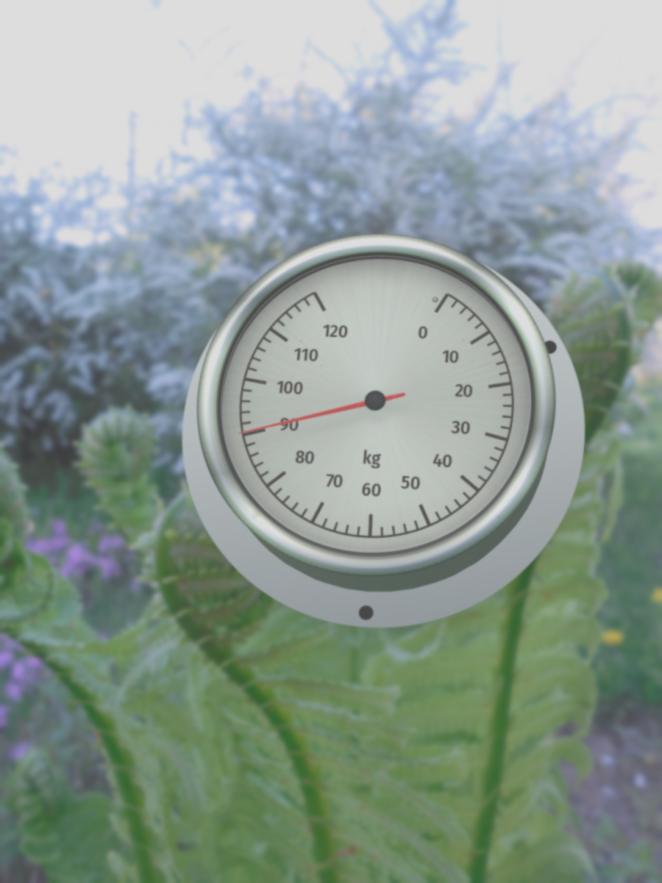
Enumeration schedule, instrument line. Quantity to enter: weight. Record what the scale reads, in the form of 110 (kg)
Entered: 90 (kg)
